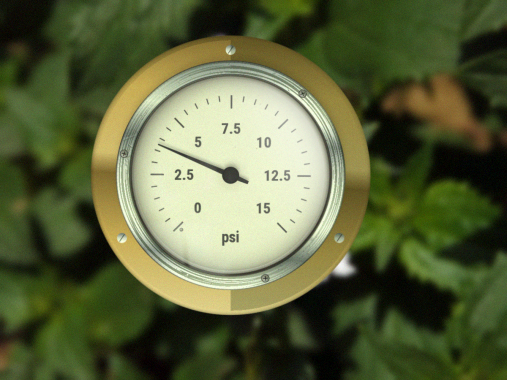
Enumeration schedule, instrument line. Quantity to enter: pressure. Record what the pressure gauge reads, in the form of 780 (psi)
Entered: 3.75 (psi)
